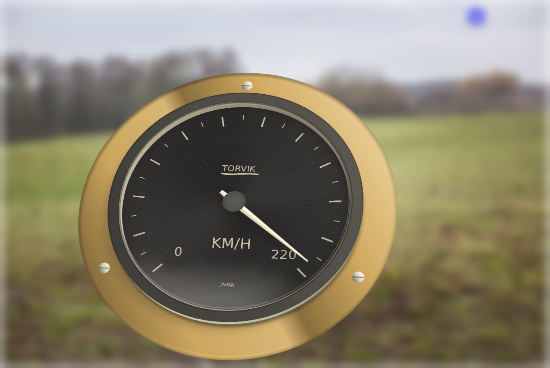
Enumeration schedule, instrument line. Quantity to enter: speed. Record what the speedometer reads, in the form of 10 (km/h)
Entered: 215 (km/h)
